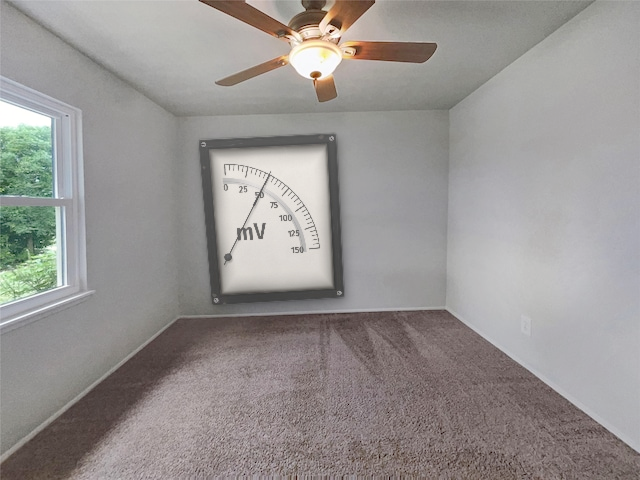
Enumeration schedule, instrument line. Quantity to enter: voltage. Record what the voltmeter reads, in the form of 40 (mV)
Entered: 50 (mV)
